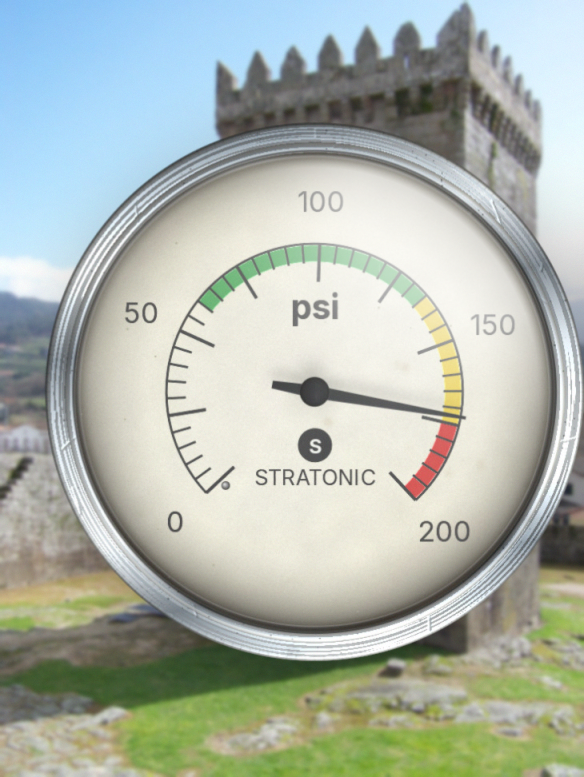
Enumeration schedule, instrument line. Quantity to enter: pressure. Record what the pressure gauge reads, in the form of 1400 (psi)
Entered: 172.5 (psi)
